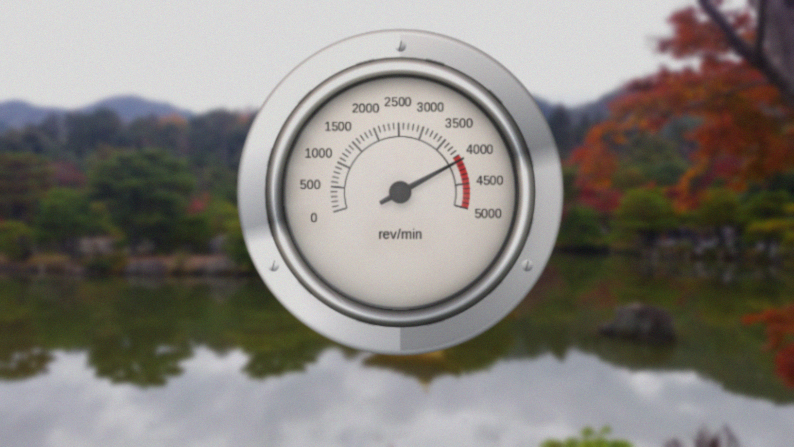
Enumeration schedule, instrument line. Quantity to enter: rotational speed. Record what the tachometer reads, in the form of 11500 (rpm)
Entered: 4000 (rpm)
